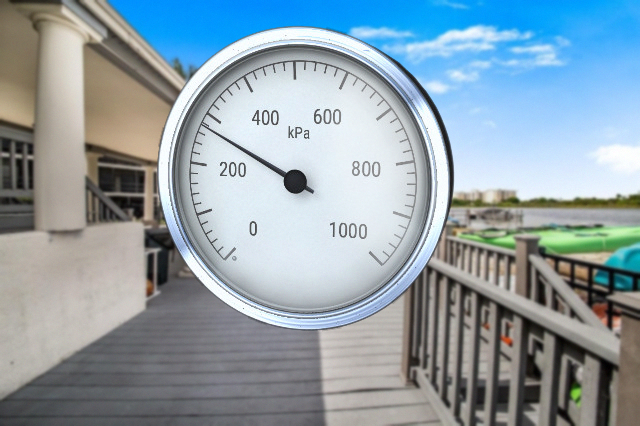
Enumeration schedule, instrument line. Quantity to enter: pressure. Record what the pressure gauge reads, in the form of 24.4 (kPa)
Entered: 280 (kPa)
